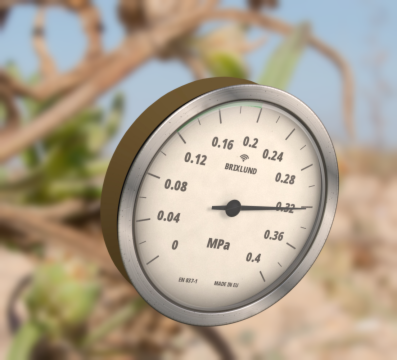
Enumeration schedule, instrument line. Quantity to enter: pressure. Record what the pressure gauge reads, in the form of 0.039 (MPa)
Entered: 0.32 (MPa)
